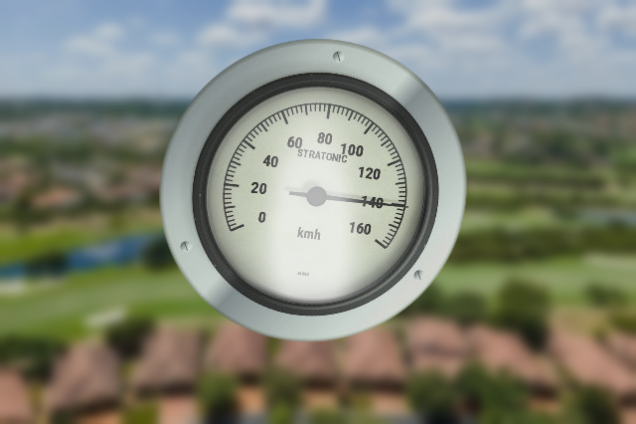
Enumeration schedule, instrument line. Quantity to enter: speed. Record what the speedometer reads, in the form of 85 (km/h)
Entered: 140 (km/h)
